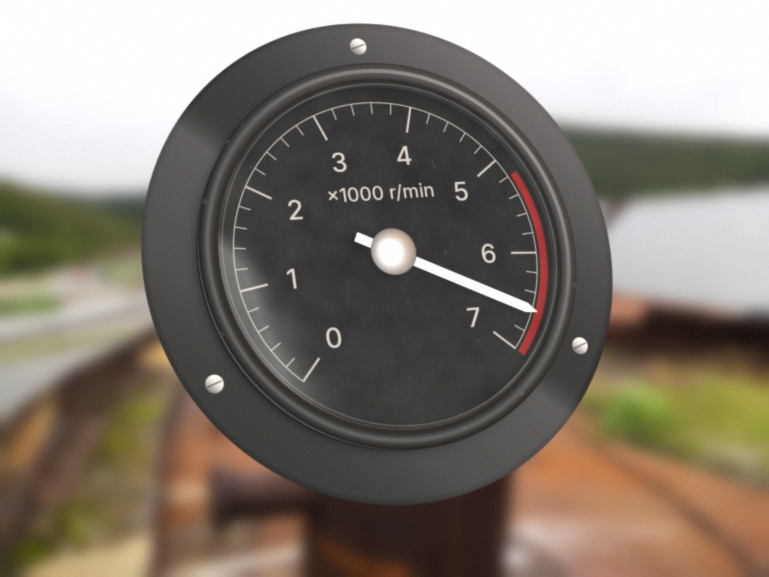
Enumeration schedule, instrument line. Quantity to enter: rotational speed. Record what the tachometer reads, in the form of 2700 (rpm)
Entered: 6600 (rpm)
